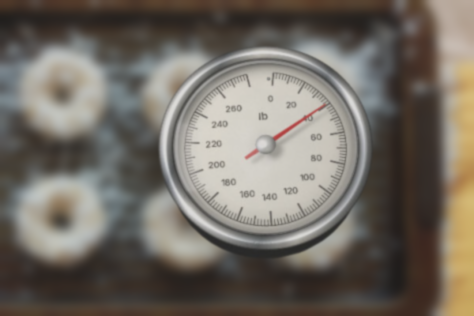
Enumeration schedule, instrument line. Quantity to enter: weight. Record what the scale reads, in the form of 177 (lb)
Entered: 40 (lb)
